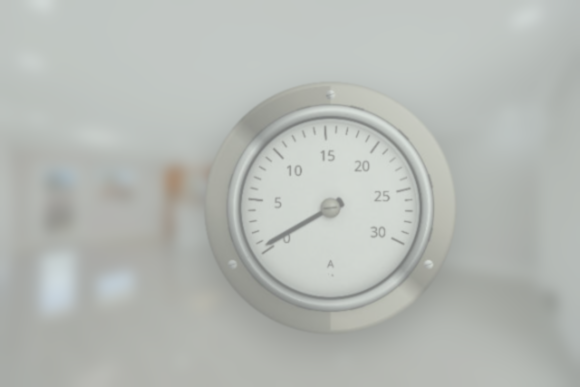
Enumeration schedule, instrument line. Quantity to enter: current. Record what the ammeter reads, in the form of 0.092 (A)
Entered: 0.5 (A)
